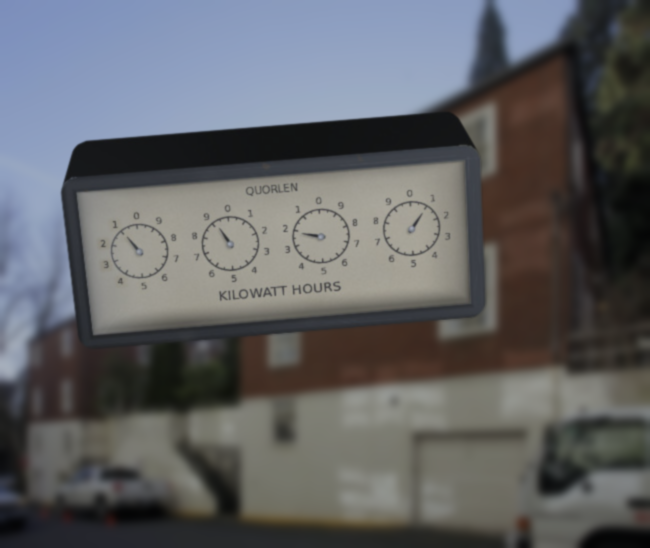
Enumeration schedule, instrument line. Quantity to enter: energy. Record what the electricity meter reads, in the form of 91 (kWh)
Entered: 921 (kWh)
